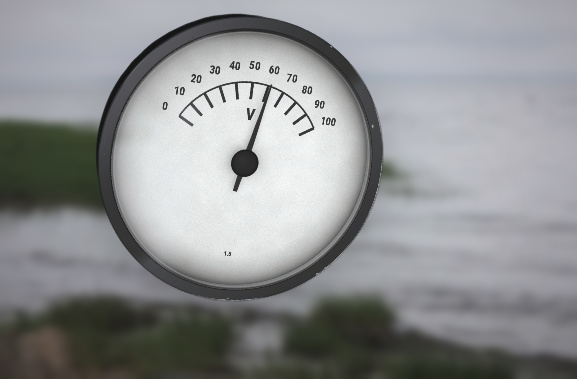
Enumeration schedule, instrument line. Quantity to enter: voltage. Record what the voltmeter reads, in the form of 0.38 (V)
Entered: 60 (V)
